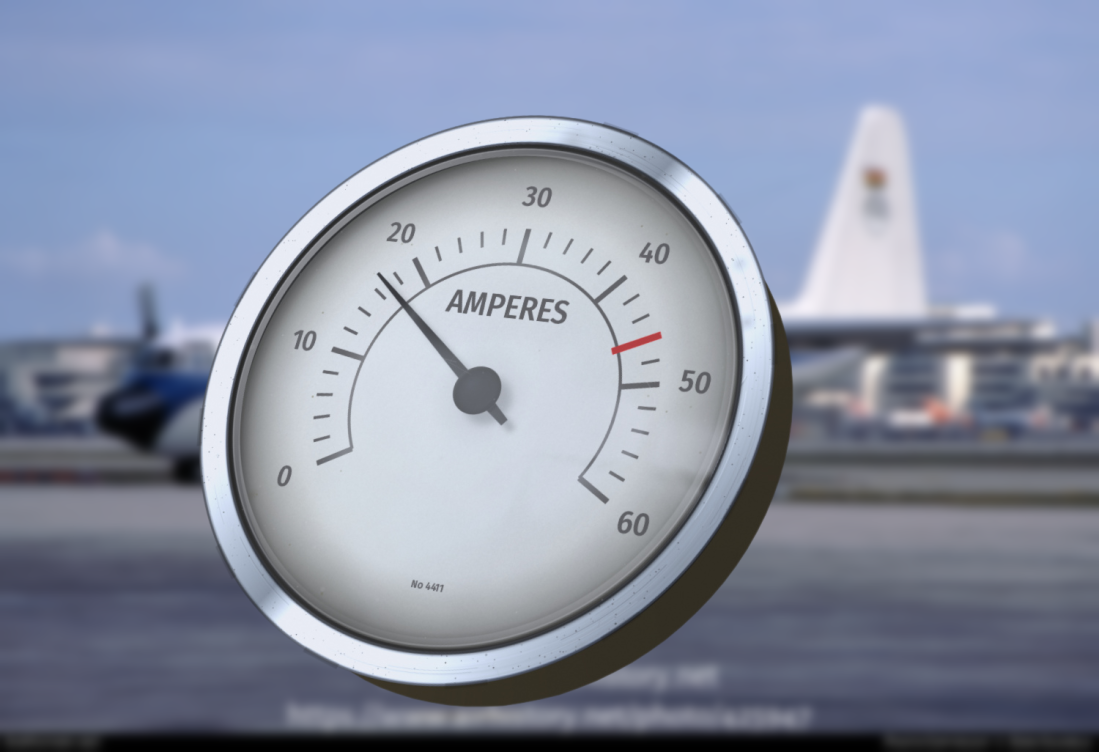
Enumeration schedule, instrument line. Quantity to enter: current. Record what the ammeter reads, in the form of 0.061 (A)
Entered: 17 (A)
